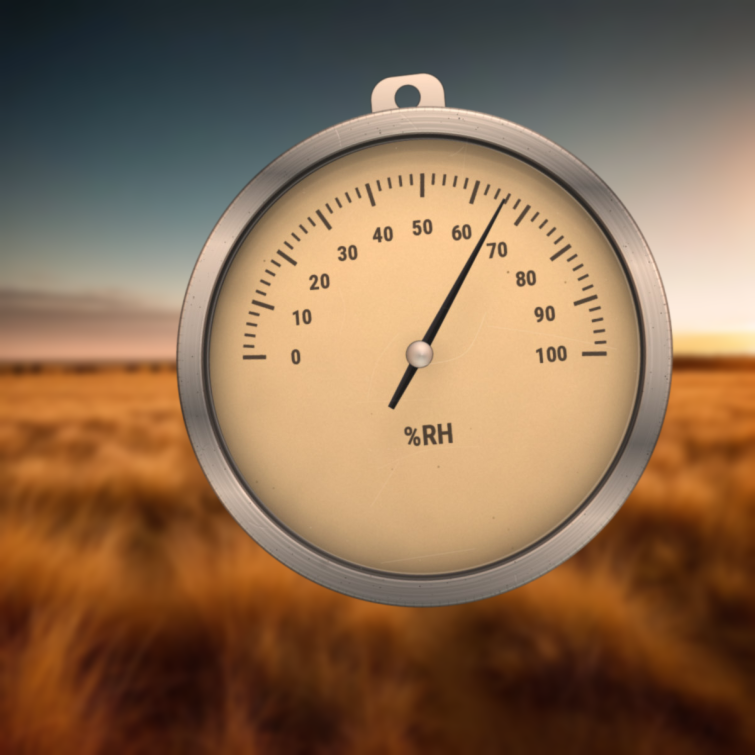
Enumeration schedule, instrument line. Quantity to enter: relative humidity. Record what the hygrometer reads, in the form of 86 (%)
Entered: 66 (%)
